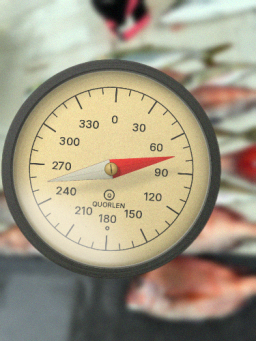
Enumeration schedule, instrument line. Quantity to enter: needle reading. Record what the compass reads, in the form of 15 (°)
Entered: 75 (°)
